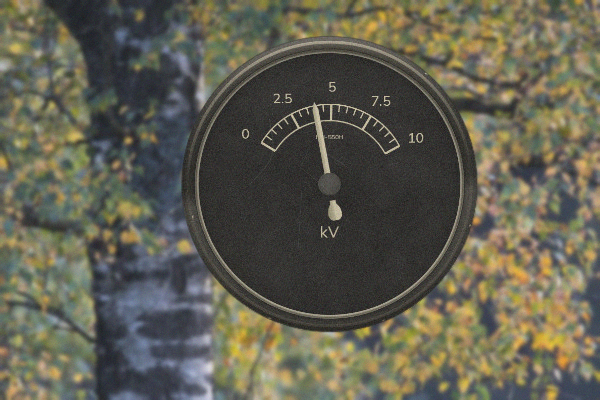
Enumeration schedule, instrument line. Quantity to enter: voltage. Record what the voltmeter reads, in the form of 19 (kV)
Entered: 4 (kV)
